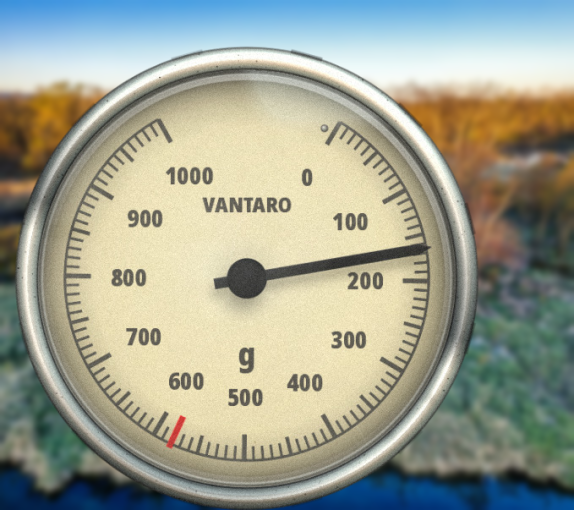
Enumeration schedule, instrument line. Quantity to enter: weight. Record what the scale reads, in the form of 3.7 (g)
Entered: 165 (g)
